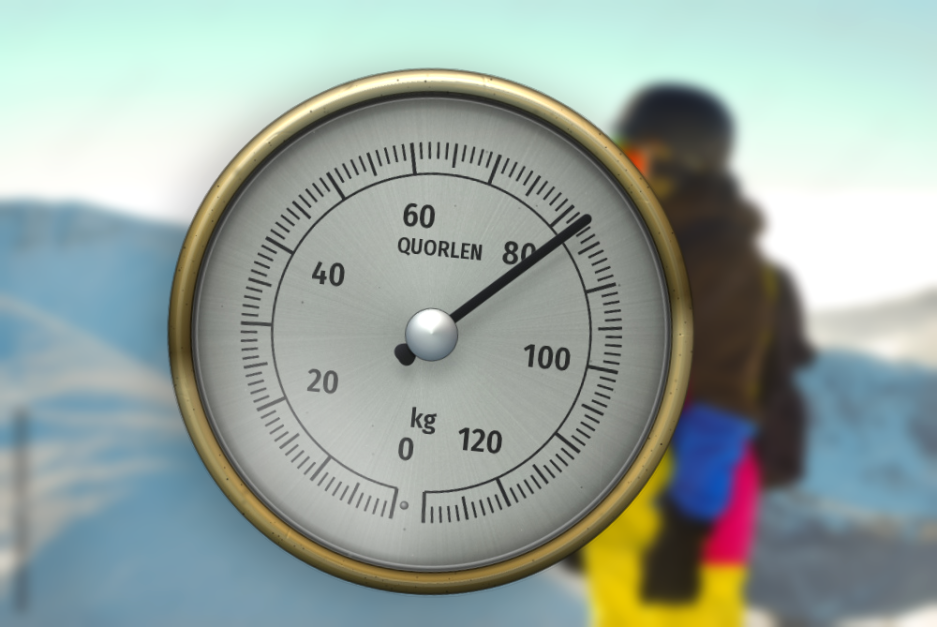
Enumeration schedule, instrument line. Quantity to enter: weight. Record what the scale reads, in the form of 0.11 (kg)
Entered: 82 (kg)
